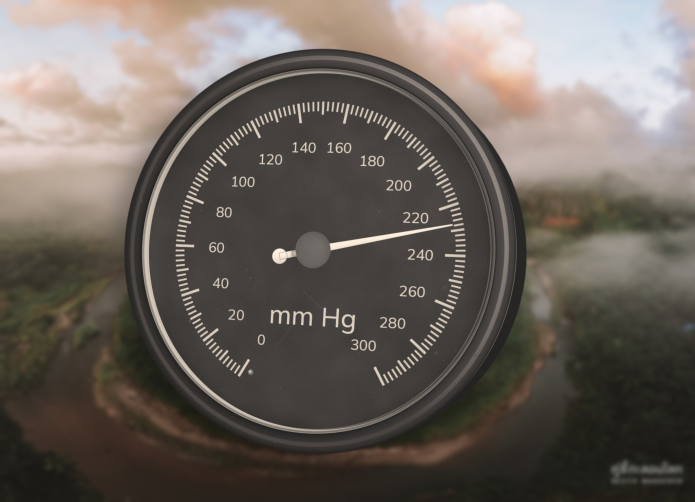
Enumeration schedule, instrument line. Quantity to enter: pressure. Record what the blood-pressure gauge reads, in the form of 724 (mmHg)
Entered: 228 (mmHg)
